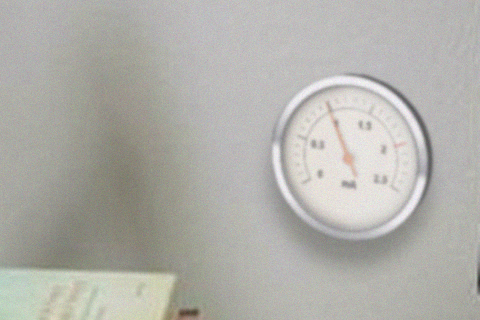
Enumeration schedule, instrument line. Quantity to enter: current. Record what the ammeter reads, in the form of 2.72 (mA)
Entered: 1 (mA)
